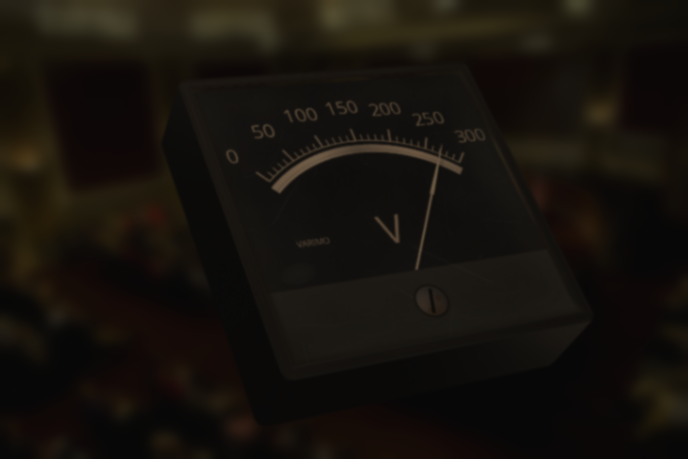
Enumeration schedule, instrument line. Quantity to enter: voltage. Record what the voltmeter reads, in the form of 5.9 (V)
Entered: 270 (V)
